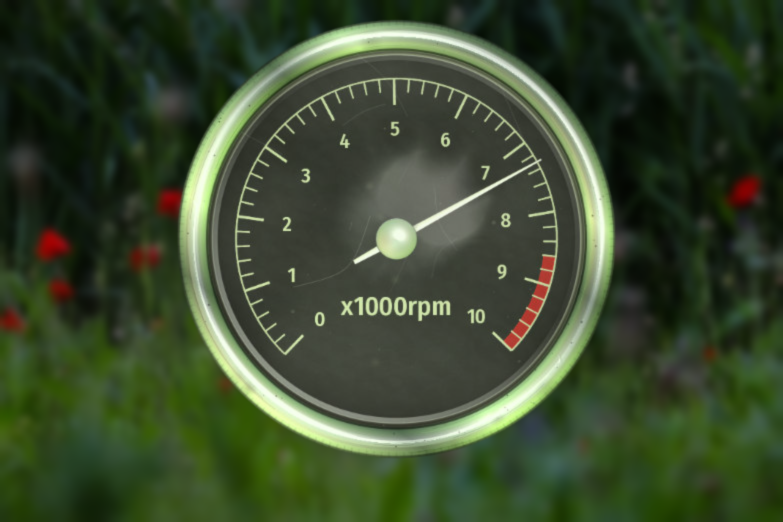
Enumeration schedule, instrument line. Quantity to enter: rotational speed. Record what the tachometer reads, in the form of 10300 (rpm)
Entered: 7300 (rpm)
